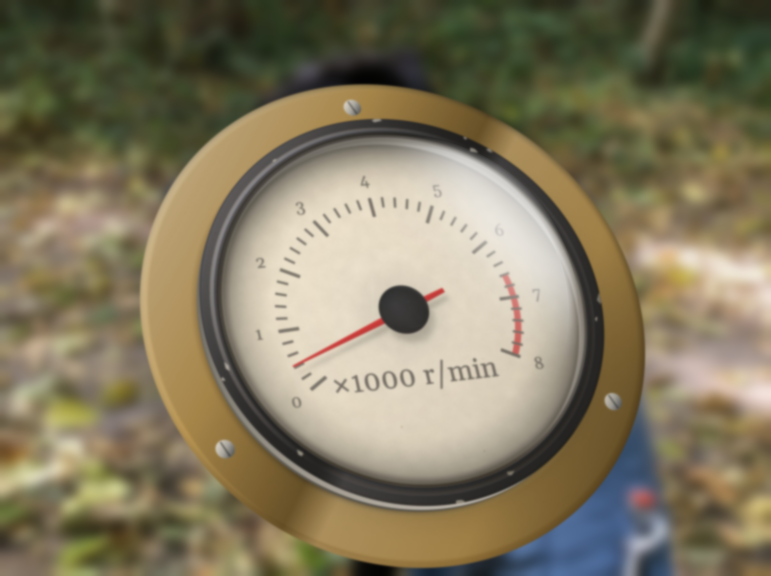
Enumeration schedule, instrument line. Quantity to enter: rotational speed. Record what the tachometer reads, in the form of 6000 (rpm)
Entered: 400 (rpm)
